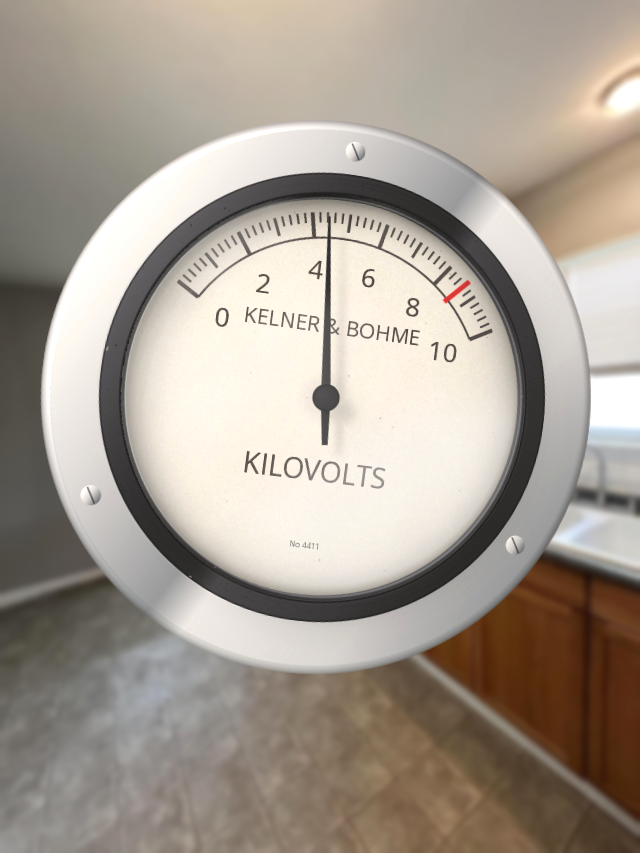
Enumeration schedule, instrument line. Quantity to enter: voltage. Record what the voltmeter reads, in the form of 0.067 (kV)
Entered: 4.4 (kV)
